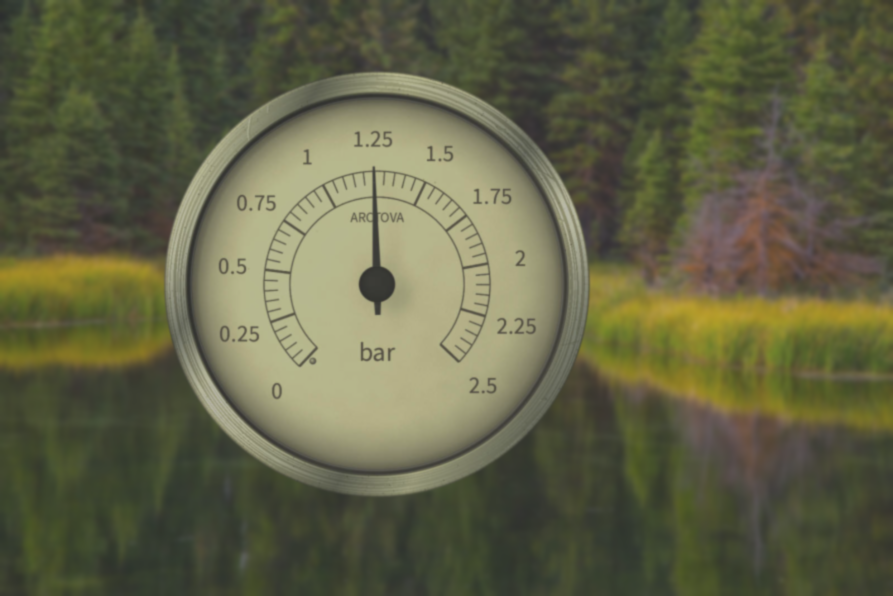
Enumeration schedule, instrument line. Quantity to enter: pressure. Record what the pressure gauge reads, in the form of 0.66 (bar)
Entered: 1.25 (bar)
